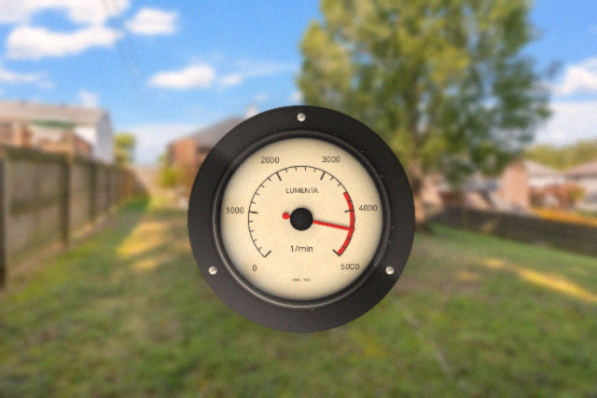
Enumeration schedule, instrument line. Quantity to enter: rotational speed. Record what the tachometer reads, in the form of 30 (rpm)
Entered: 4400 (rpm)
